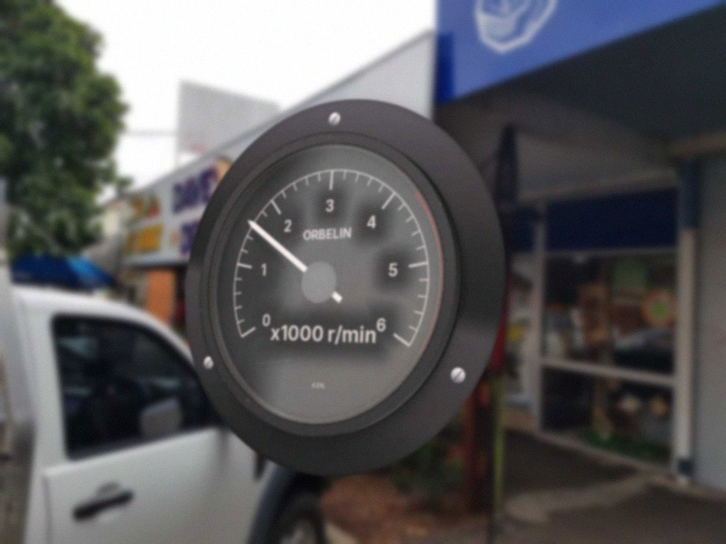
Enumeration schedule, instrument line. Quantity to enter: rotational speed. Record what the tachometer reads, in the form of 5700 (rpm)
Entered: 1600 (rpm)
